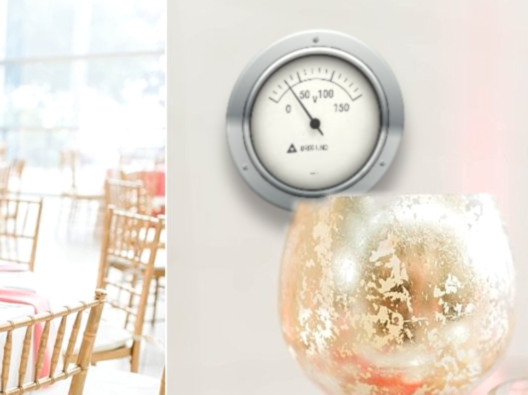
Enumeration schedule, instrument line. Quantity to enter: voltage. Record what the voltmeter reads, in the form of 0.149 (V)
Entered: 30 (V)
